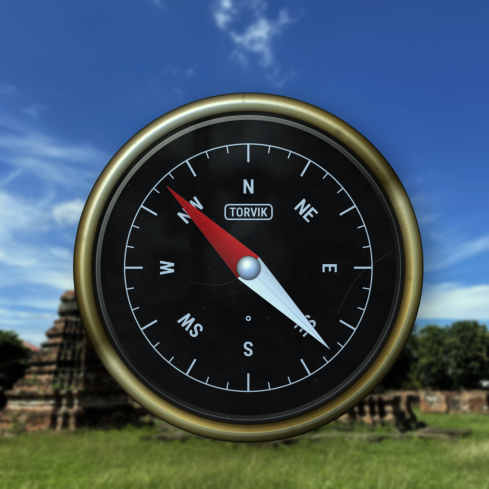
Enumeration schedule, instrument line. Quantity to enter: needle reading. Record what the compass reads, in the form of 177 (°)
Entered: 315 (°)
